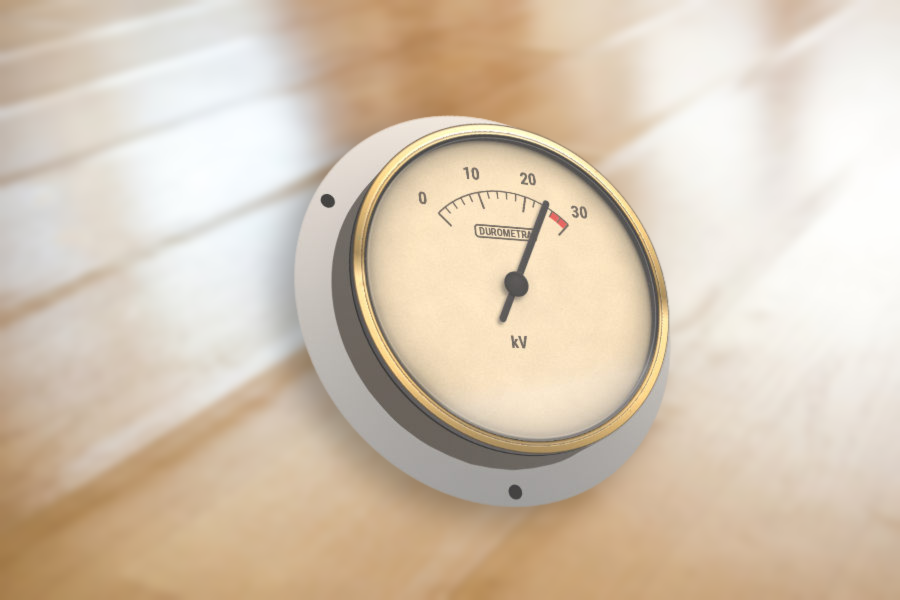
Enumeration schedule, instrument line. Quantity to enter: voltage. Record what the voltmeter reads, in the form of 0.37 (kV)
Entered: 24 (kV)
